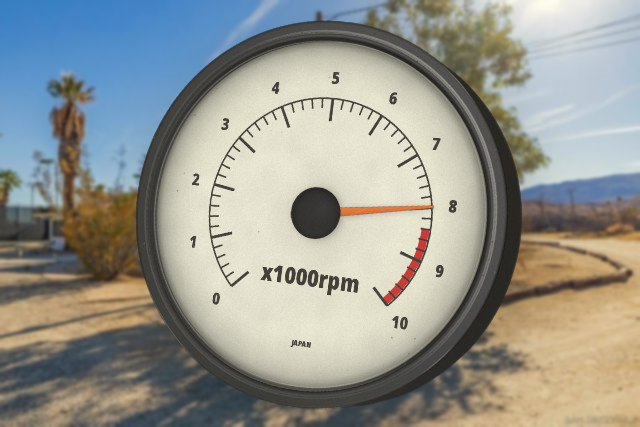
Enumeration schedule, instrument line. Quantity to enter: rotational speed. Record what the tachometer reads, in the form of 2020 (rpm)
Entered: 8000 (rpm)
